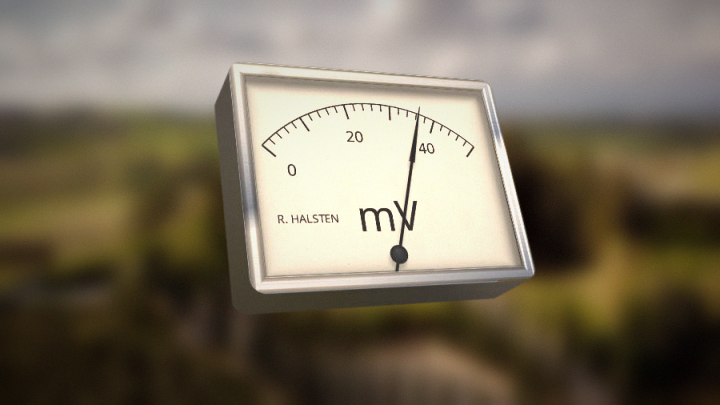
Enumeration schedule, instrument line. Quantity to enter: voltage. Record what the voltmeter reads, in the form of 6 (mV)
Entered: 36 (mV)
